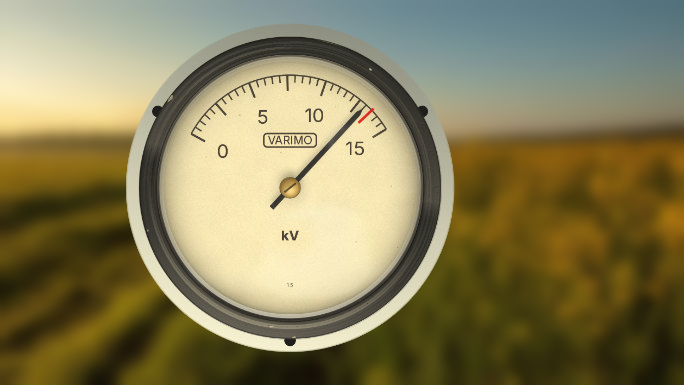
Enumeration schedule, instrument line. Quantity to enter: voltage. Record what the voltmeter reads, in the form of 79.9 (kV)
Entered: 13 (kV)
